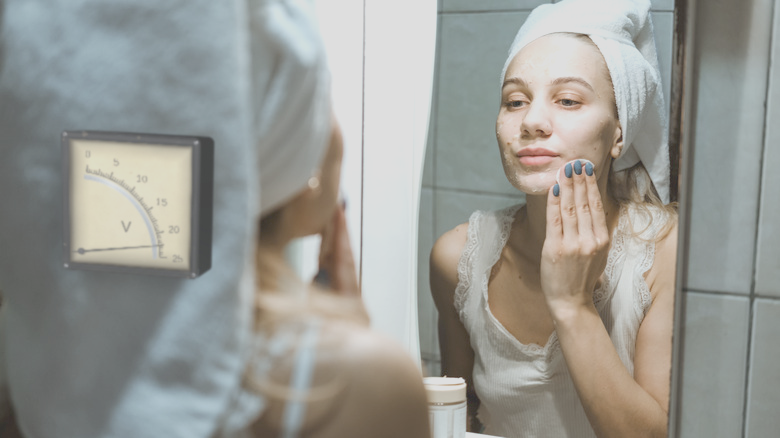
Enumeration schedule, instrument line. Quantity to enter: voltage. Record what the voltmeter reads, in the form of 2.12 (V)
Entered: 22.5 (V)
